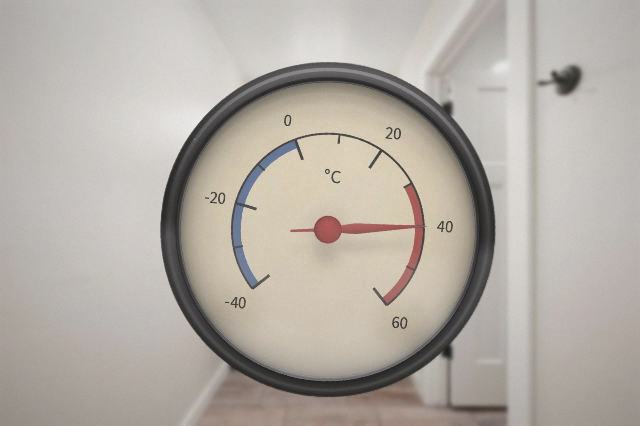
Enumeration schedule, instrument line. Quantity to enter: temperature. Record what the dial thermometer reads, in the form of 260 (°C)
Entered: 40 (°C)
